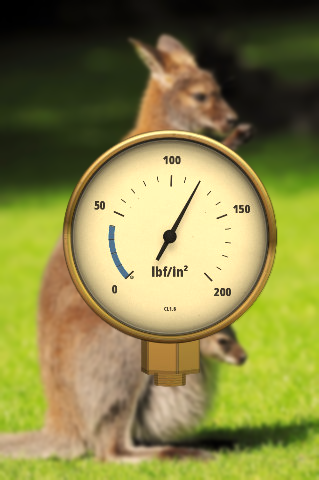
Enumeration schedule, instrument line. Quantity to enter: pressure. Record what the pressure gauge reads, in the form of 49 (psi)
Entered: 120 (psi)
